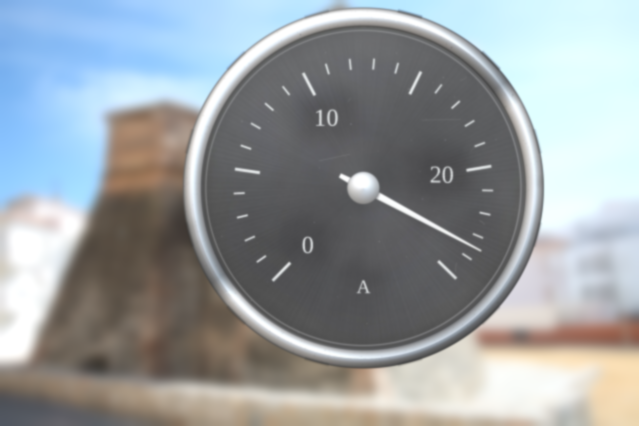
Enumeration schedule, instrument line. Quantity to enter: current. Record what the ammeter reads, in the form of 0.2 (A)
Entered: 23.5 (A)
